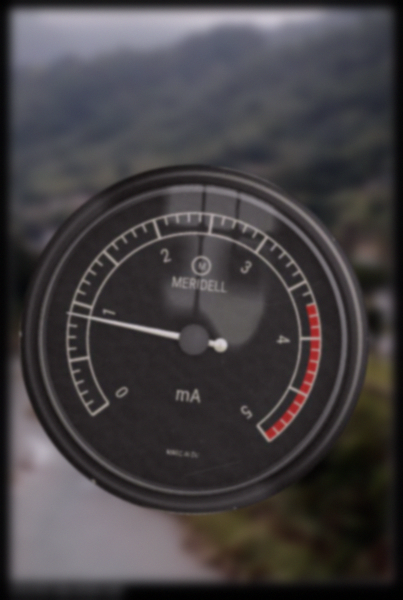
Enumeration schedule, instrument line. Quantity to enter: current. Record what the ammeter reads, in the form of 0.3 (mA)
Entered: 0.9 (mA)
